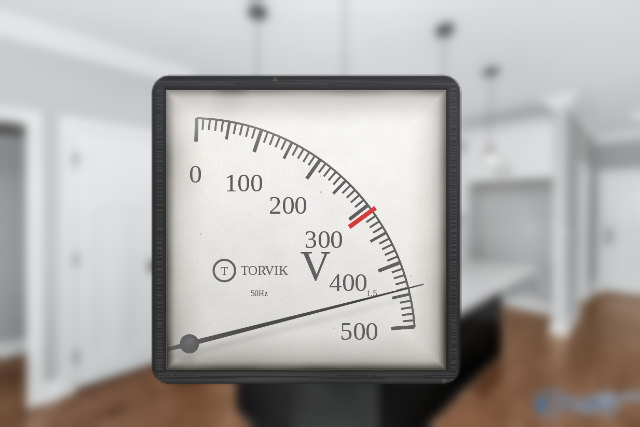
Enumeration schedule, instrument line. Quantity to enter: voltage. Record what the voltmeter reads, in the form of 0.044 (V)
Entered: 440 (V)
